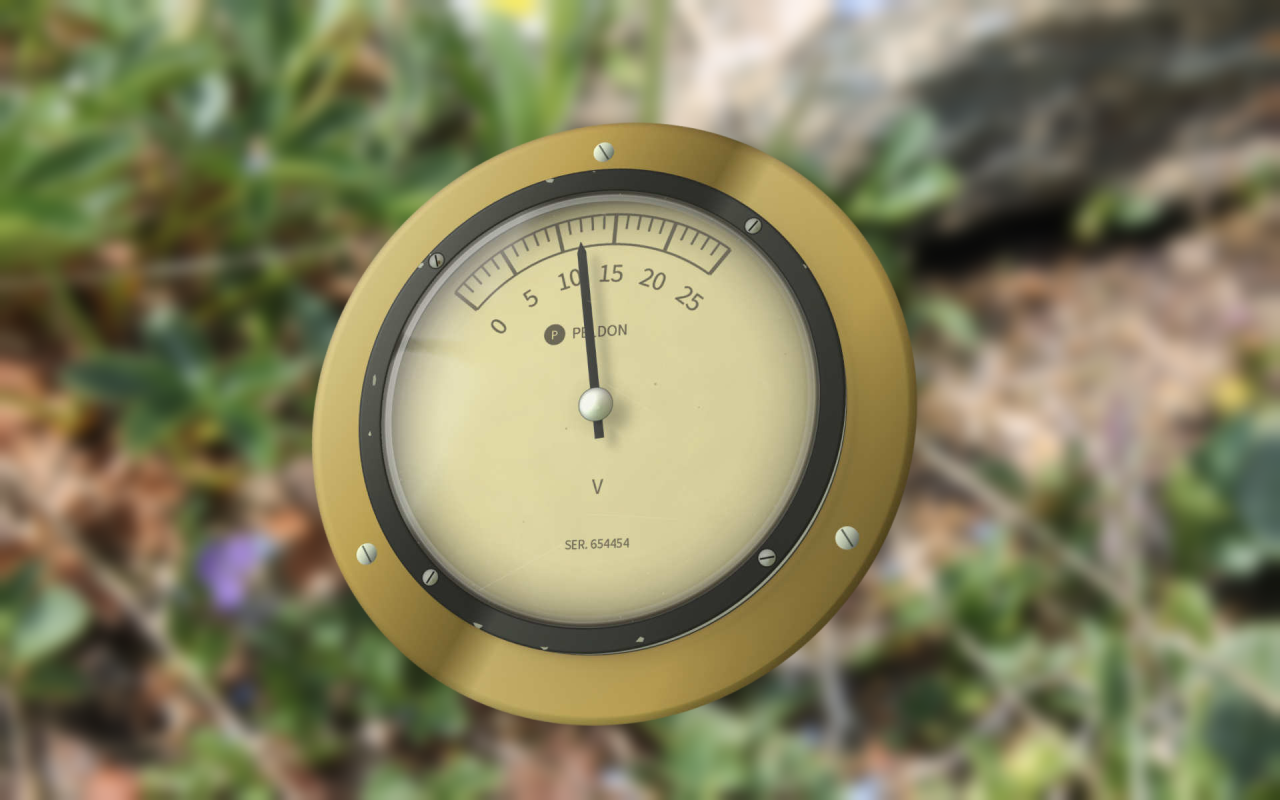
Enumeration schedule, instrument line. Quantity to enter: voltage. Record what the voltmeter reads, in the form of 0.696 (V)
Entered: 12 (V)
